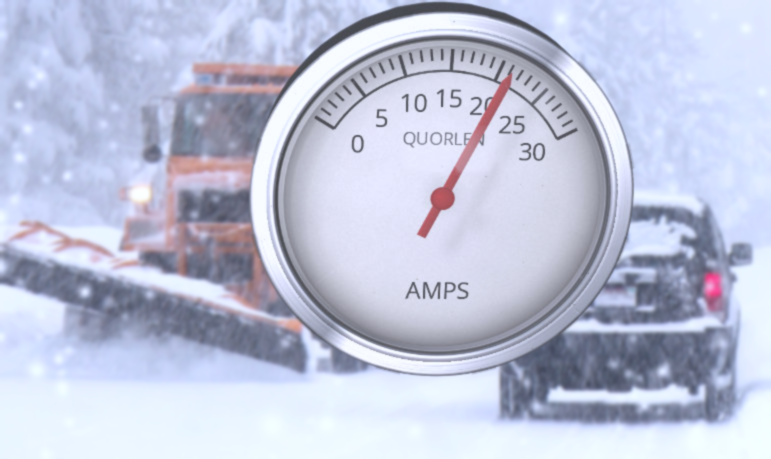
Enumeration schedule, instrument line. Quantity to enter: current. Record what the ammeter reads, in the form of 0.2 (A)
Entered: 21 (A)
